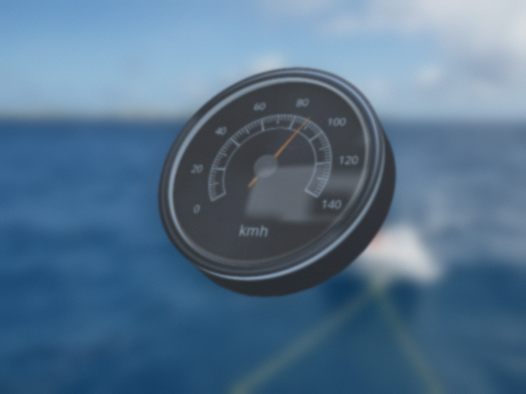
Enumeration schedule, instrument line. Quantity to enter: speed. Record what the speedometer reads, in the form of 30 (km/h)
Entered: 90 (km/h)
